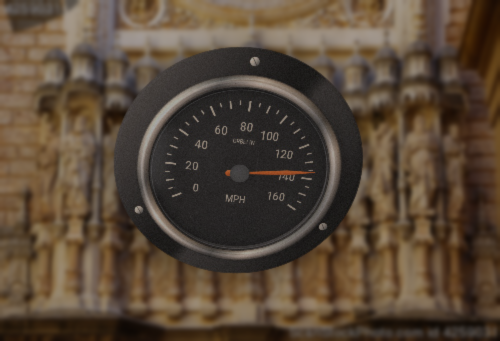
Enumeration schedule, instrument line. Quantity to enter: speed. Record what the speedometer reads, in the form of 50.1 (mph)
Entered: 135 (mph)
